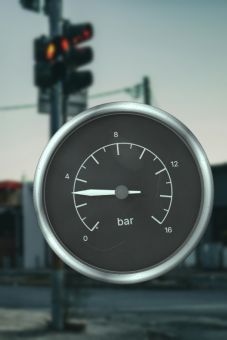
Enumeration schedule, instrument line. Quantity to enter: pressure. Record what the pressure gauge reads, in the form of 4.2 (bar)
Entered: 3 (bar)
